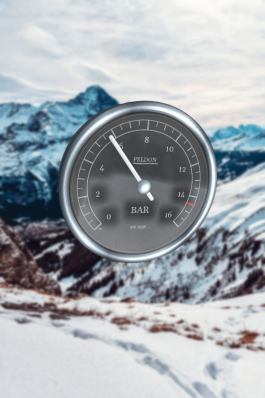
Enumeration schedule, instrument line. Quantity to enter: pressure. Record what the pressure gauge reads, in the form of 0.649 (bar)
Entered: 5.75 (bar)
